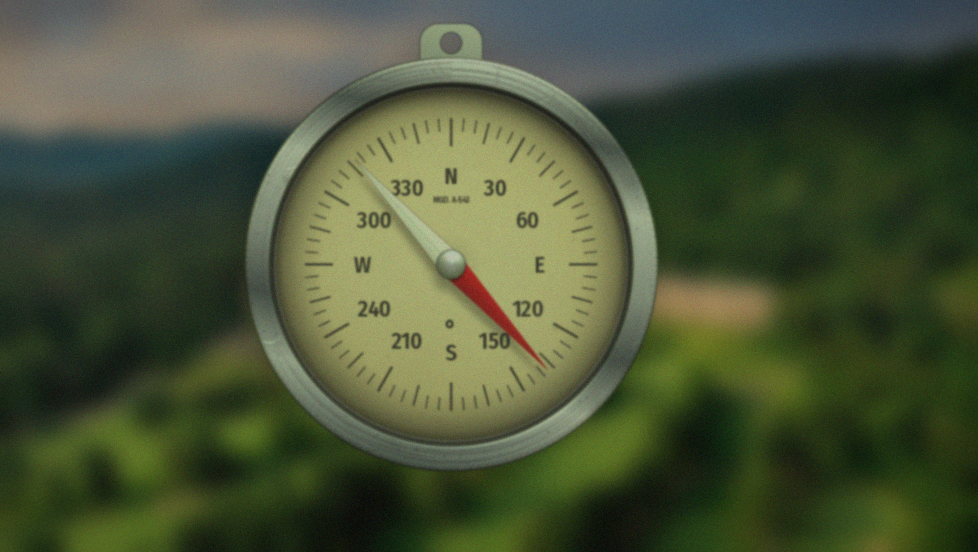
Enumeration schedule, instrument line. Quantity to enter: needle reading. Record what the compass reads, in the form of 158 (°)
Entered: 137.5 (°)
